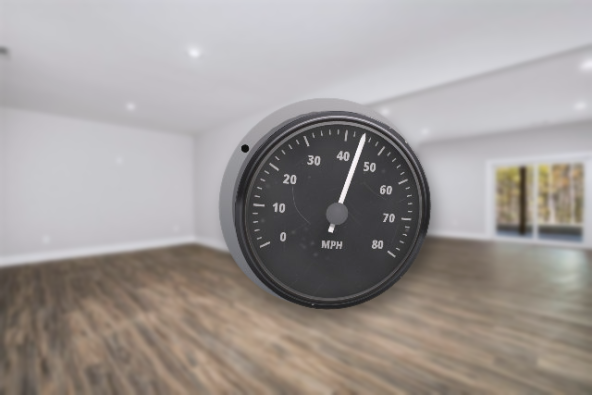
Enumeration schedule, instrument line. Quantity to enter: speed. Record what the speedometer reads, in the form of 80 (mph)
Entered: 44 (mph)
